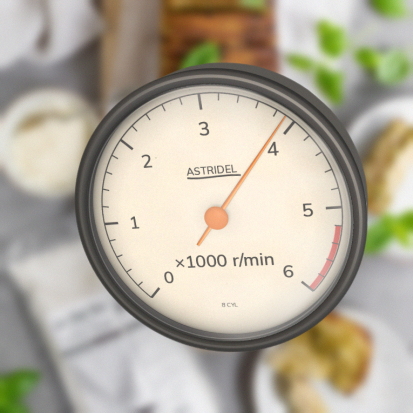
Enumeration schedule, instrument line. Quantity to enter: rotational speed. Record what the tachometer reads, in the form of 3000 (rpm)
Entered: 3900 (rpm)
